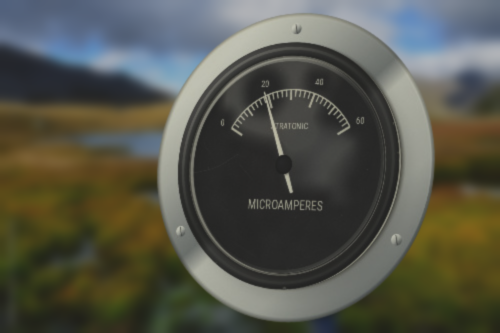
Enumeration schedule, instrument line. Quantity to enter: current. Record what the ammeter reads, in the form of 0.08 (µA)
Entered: 20 (µA)
